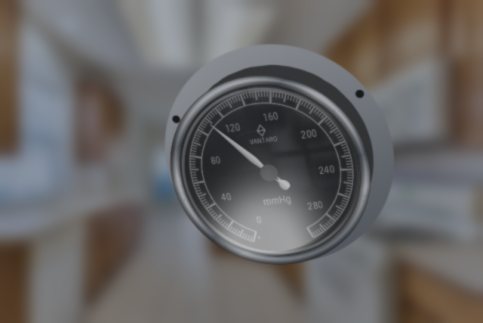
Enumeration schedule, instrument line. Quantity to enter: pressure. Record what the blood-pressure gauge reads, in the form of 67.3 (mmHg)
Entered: 110 (mmHg)
